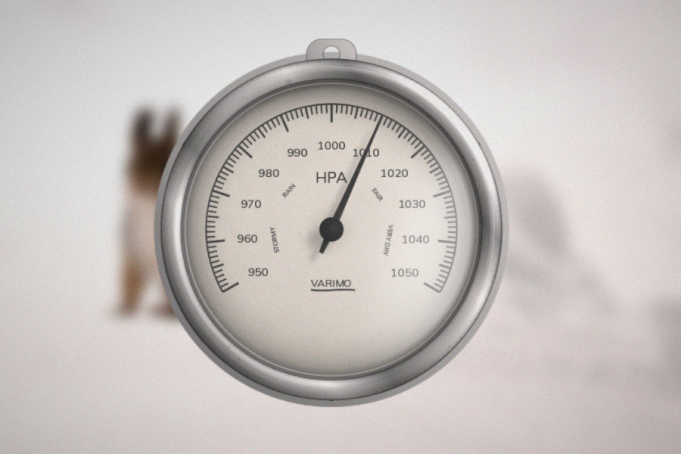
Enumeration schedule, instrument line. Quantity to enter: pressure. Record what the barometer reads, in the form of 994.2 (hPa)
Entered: 1010 (hPa)
